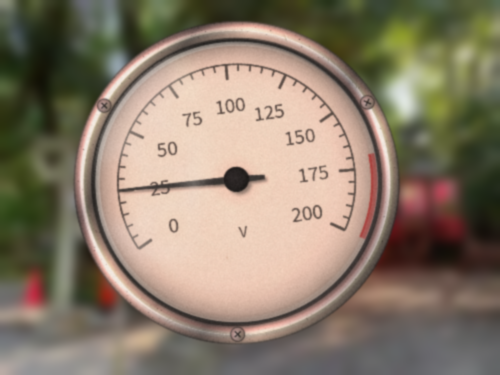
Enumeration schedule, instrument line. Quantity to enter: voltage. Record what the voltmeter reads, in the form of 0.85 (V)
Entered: 25 (V)
